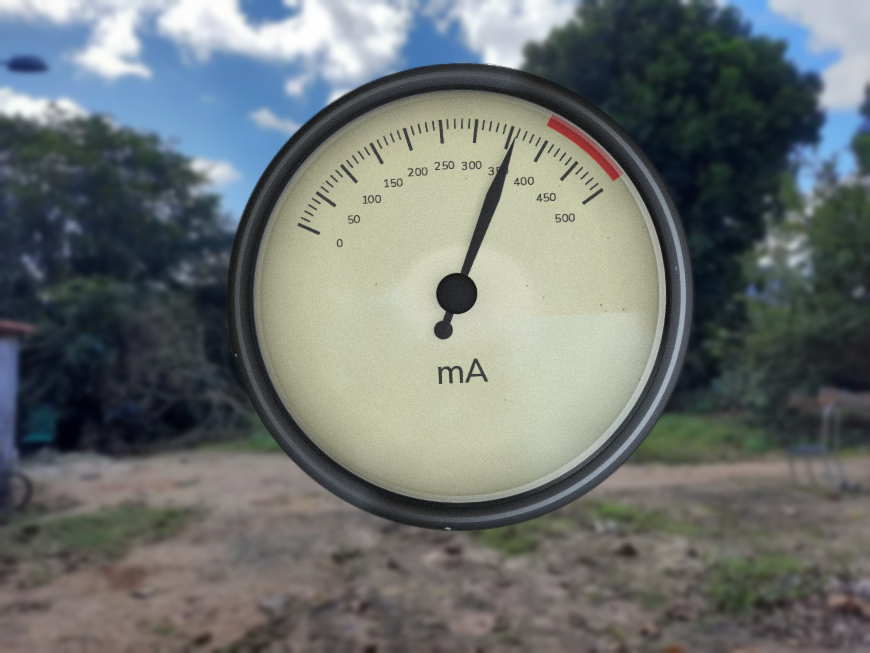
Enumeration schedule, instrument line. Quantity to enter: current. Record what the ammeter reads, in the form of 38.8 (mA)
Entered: 360 (mA)
